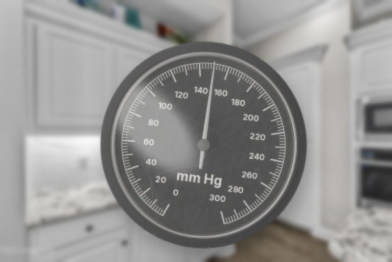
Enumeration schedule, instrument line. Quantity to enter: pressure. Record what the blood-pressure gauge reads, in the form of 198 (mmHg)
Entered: 150 (mmHg)
